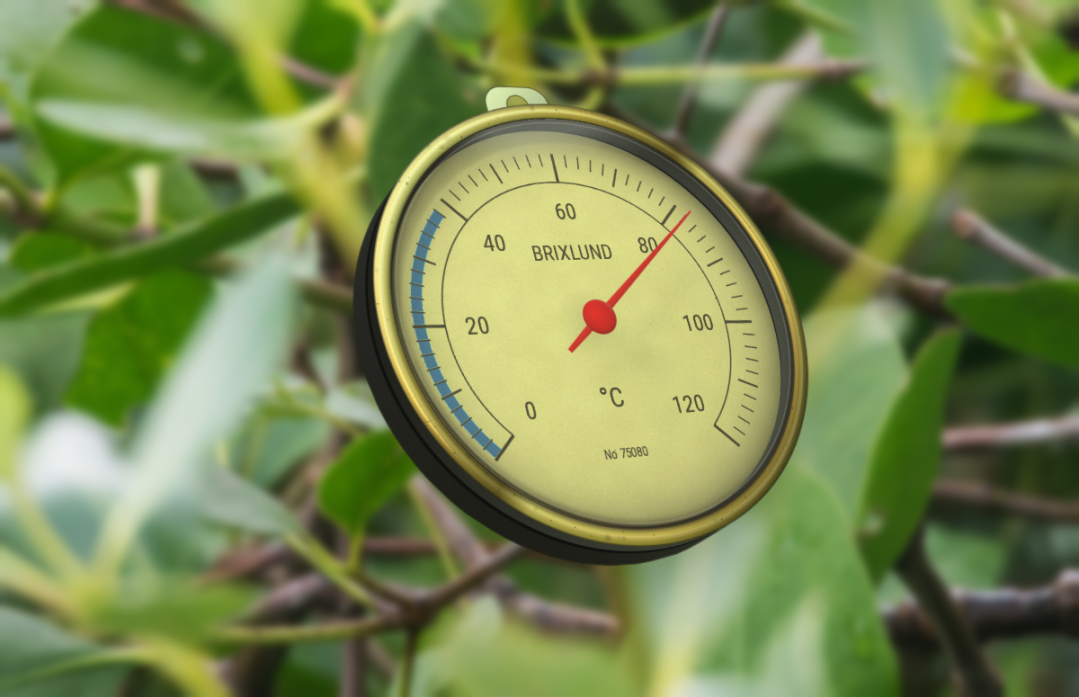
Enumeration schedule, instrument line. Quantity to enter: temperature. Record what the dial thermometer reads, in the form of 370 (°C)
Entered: 82 (°C)
